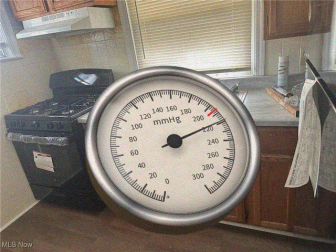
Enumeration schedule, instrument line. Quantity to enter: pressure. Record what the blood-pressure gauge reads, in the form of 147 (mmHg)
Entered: 220 (mmHg)
